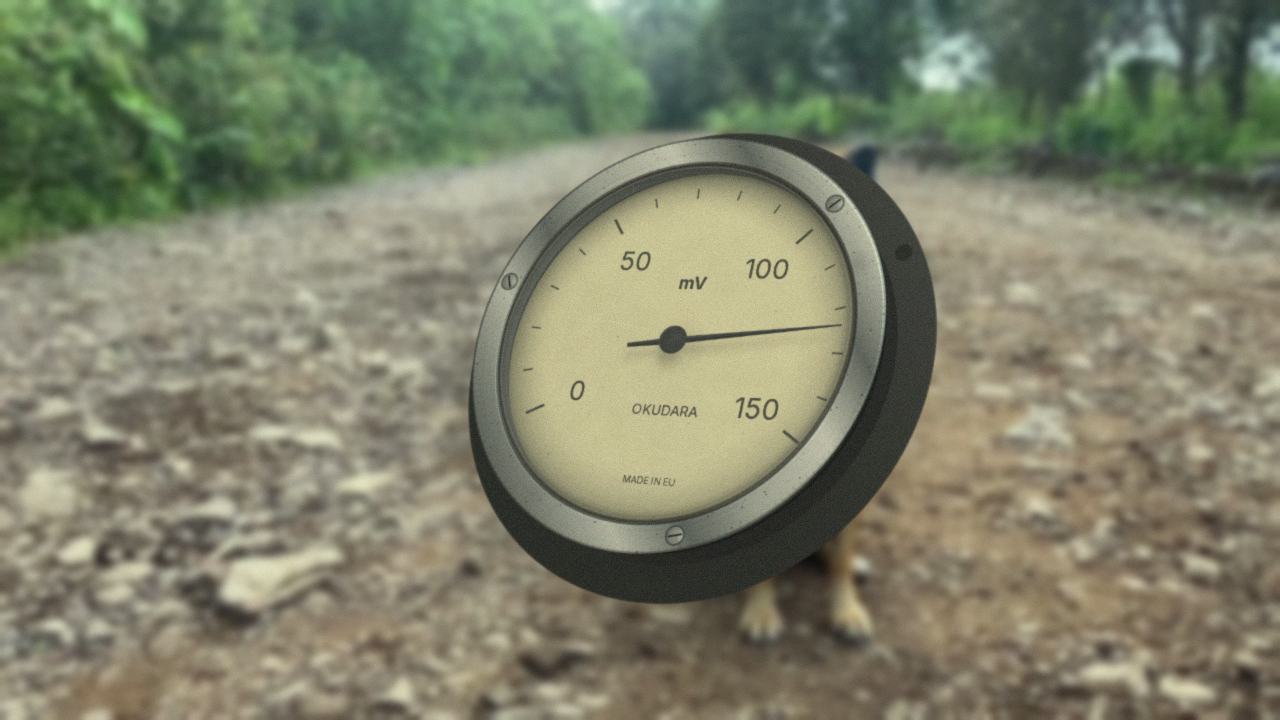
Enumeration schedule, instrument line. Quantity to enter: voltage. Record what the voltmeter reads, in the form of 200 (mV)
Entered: 125 (mV)
